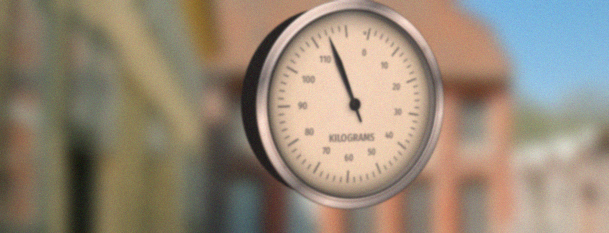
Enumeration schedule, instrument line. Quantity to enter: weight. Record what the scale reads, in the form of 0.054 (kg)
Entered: 114 (kg)
